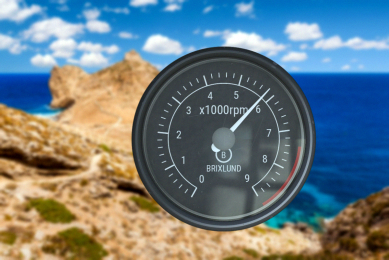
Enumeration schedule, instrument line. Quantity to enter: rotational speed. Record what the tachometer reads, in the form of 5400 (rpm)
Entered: 5800 (rpm)
